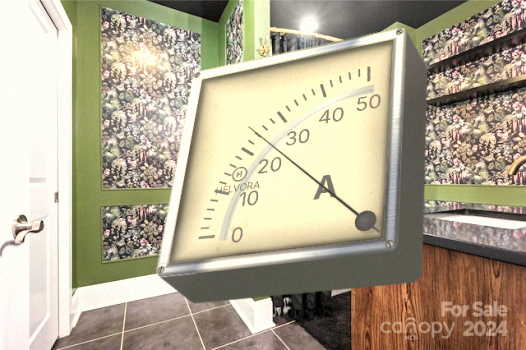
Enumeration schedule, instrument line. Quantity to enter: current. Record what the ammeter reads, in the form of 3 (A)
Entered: 24 (A)
